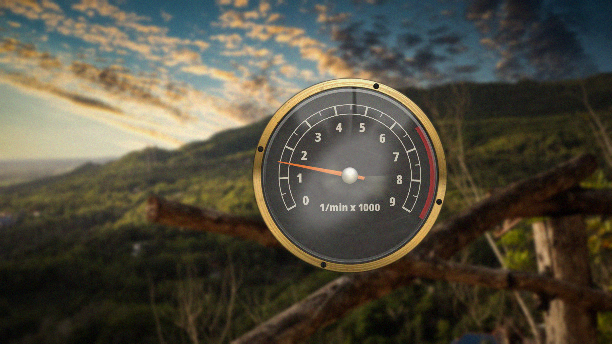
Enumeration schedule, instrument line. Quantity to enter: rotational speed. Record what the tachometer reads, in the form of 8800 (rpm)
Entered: 1500 (rpm)
